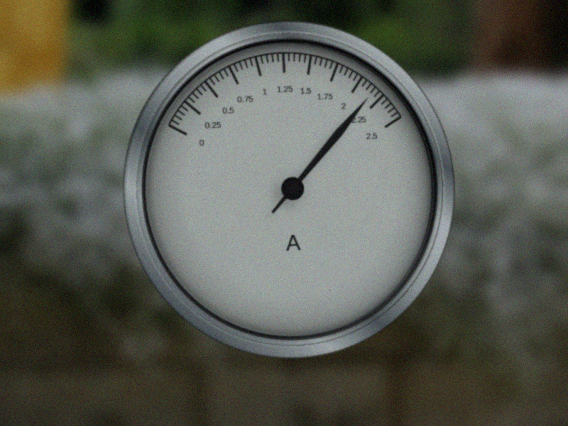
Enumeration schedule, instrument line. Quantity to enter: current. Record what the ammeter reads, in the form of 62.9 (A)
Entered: 2.15 (A)
